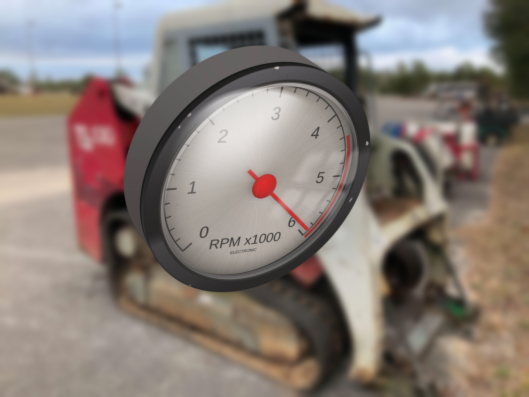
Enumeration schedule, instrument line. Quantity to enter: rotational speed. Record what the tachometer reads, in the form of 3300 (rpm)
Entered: 5900 (rpm)
